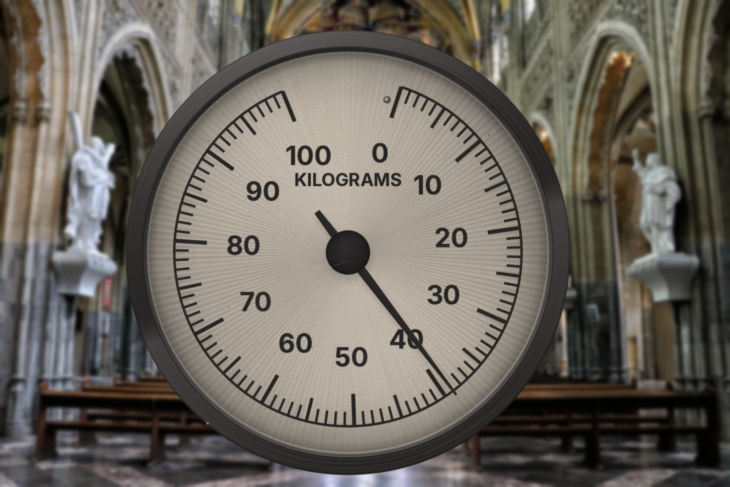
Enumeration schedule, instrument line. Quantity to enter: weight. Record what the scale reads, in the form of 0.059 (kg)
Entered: 39 (kg)
